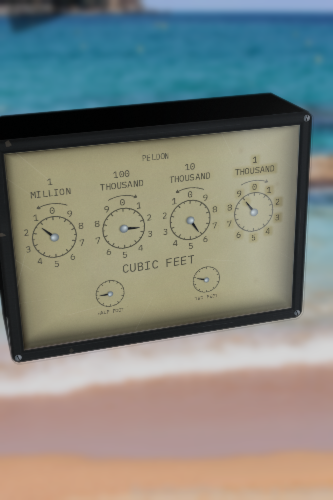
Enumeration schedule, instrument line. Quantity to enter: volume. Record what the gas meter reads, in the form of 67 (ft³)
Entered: 125900 (ft³)
